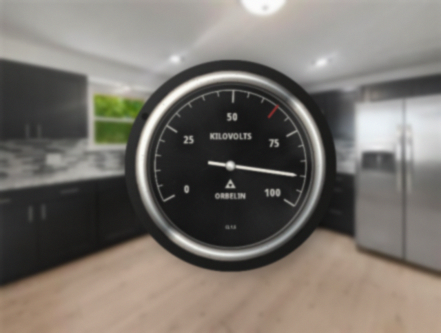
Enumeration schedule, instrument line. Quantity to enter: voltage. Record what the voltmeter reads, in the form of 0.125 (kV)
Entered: 90 (kV)
